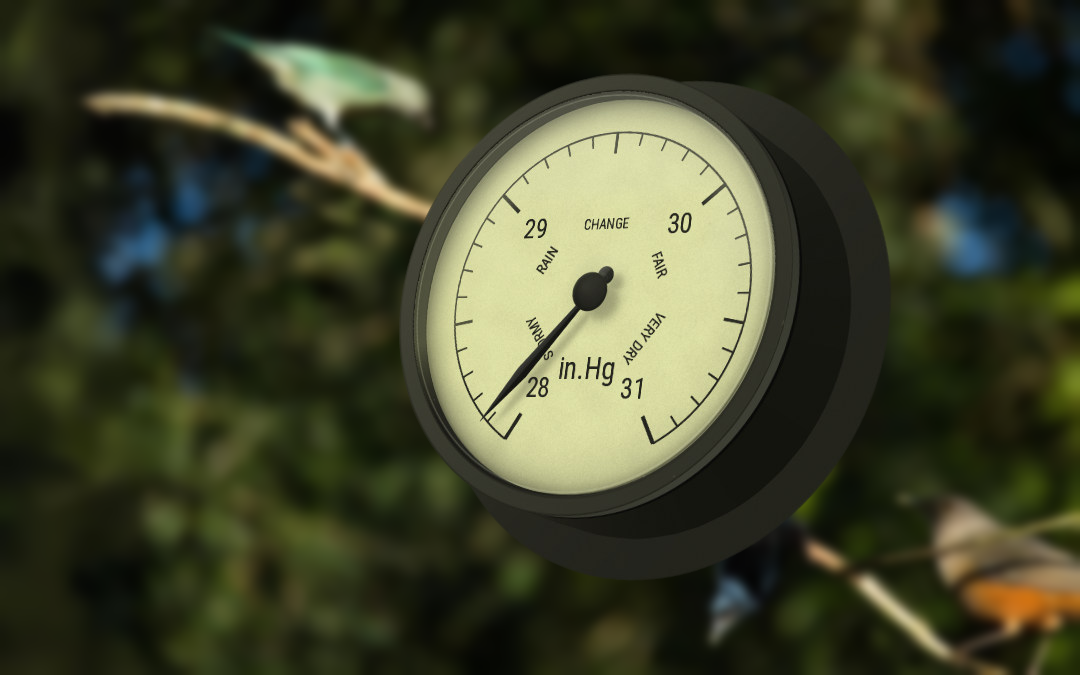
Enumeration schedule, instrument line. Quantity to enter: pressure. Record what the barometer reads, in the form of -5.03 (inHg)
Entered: 28.1 (inHg)
